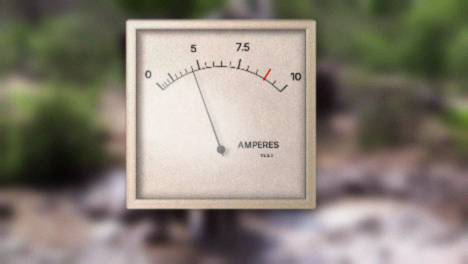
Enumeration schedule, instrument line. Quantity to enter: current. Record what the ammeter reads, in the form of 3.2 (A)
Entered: 4.5 (A)
